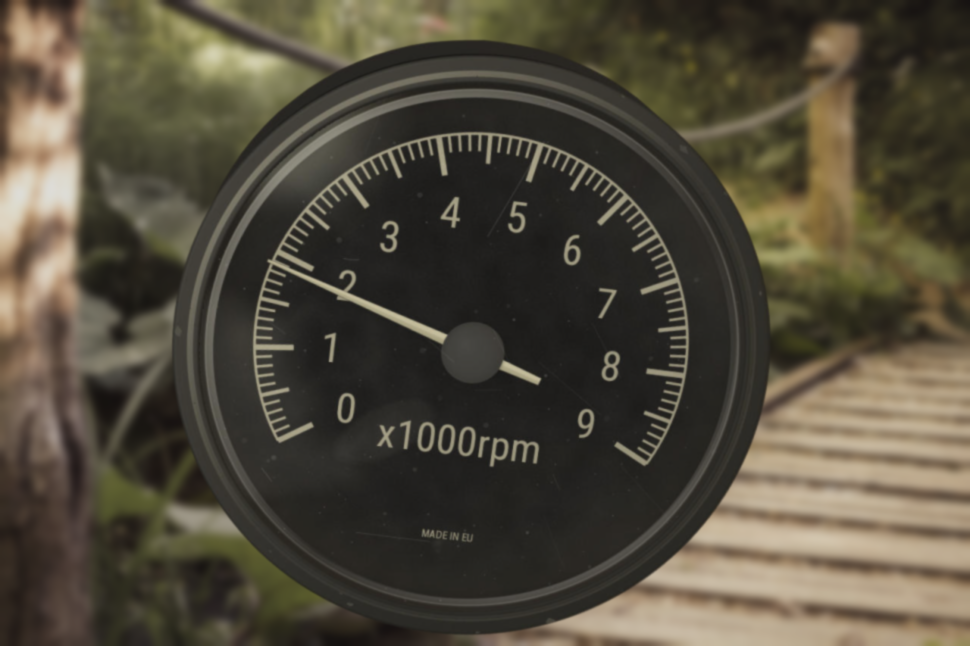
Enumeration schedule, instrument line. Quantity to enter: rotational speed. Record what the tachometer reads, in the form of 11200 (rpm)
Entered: 1900 (rpm)
